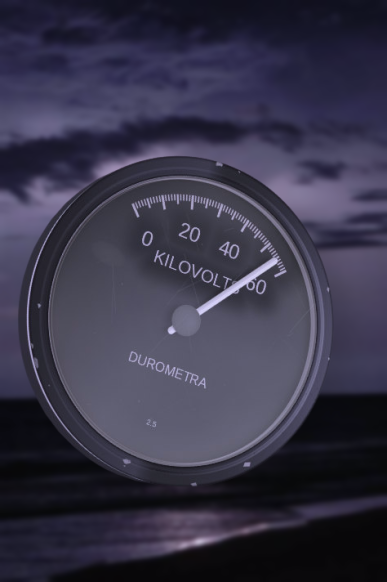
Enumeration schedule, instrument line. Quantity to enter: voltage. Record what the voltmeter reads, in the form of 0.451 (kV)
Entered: 55 (kV)
